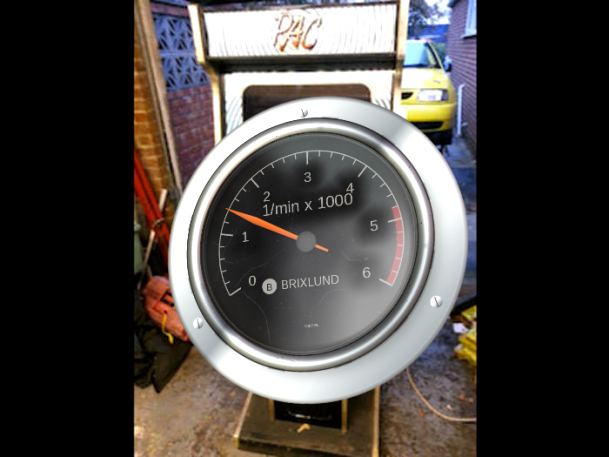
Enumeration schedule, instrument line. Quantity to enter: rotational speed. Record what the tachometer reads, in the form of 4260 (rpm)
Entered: 1400 (rpm)
